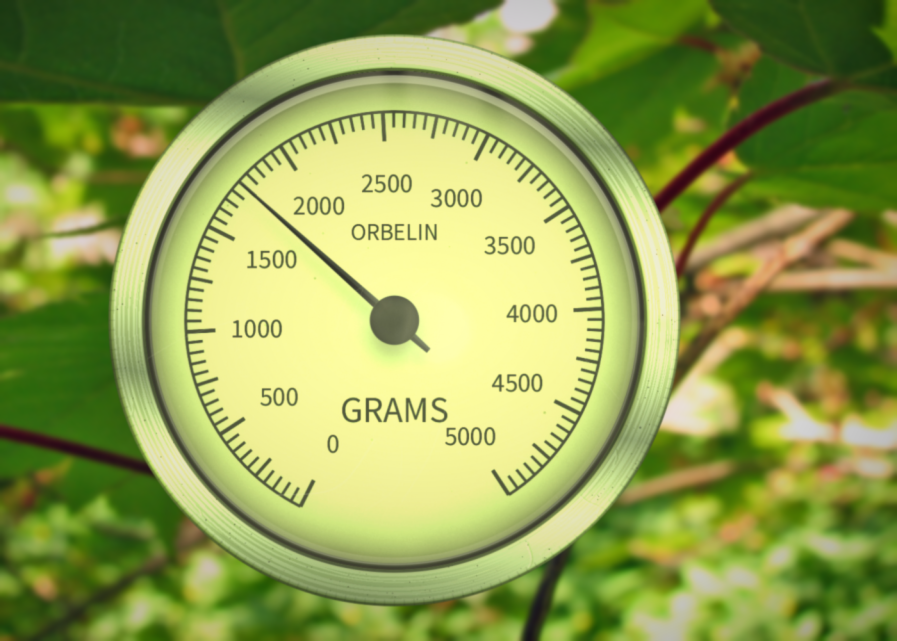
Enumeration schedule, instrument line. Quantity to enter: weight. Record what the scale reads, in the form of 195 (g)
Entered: 1750 (g)
